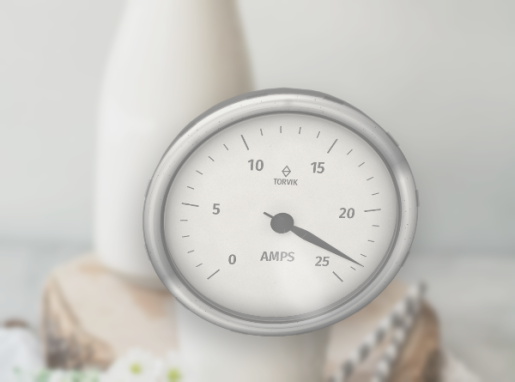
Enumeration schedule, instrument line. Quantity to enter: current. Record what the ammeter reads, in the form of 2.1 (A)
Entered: 23.5 (A)
